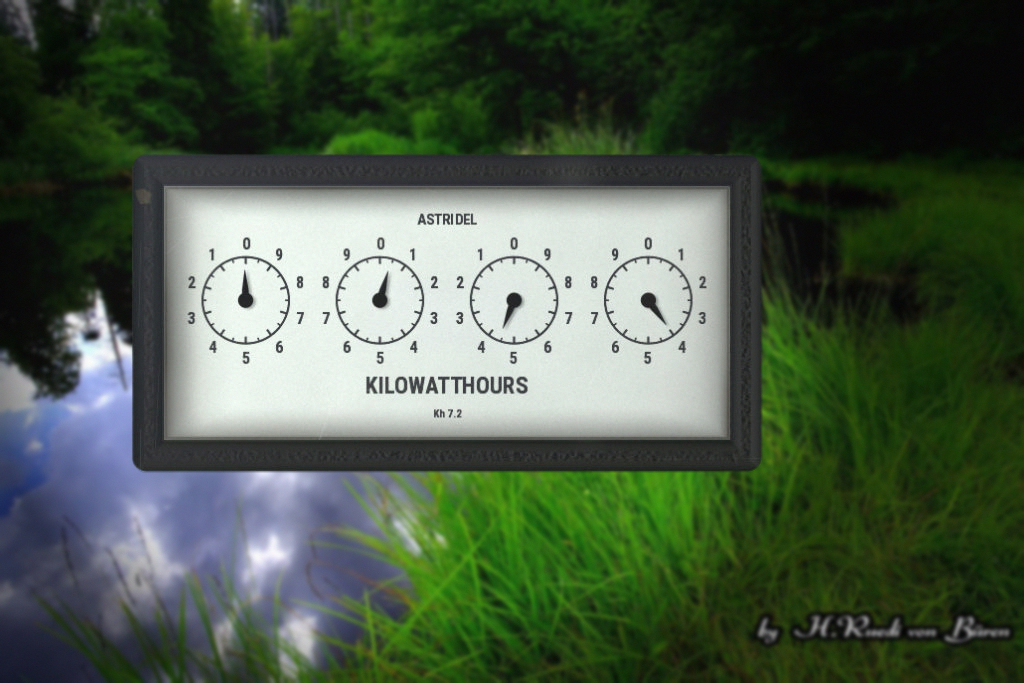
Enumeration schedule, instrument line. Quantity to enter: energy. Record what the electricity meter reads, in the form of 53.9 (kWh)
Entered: 44 (kWh)
